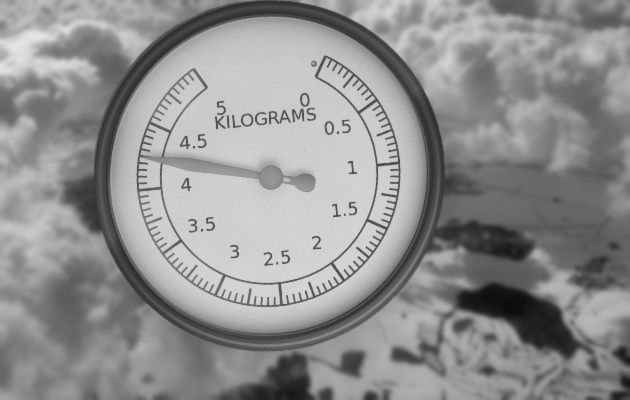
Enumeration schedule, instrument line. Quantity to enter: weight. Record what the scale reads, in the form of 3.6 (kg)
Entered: 4.25 (kg)
